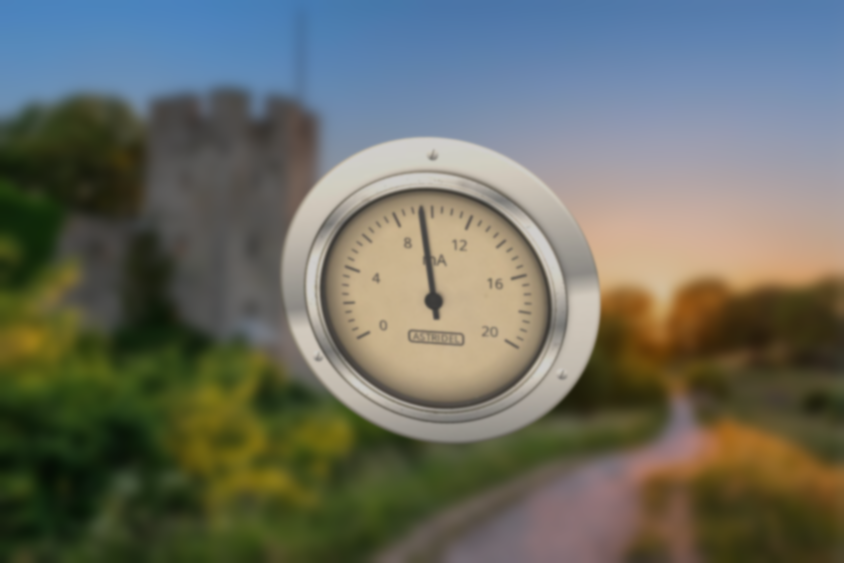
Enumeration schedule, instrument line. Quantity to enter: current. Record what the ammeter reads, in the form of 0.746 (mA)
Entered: 9.5 (mA)
